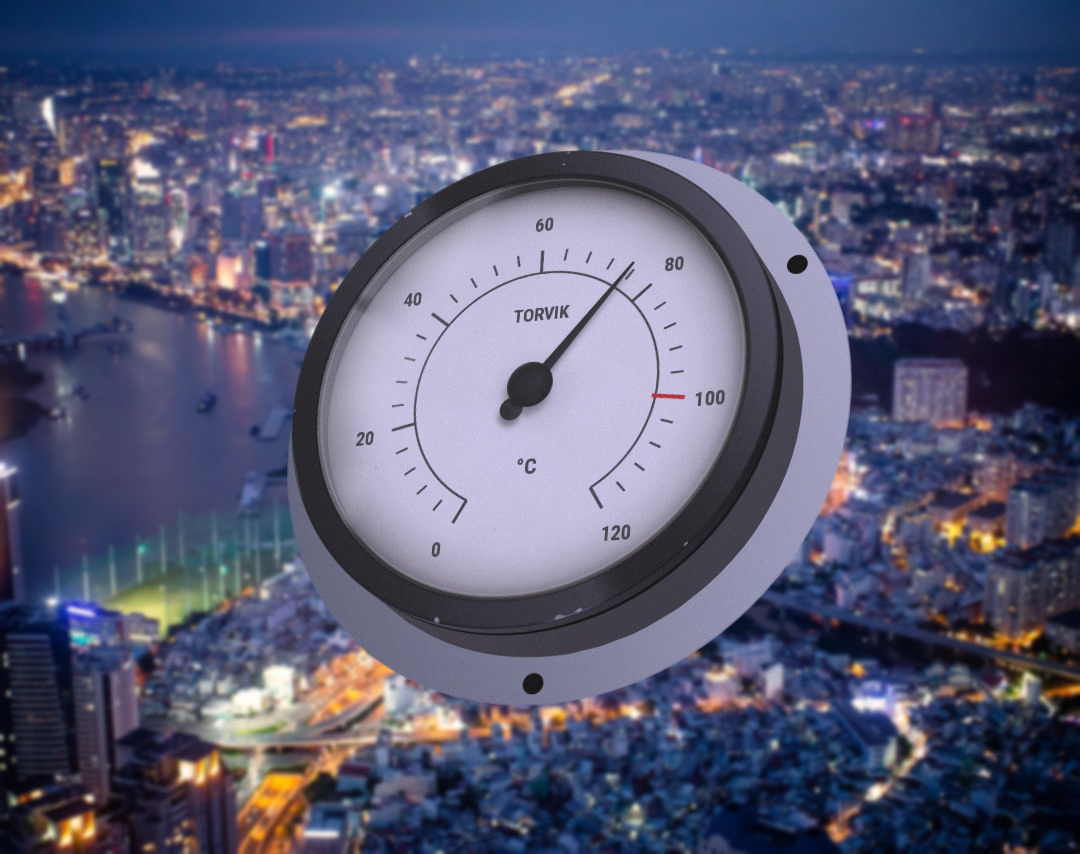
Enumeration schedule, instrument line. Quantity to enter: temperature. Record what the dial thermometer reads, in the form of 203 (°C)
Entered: 76 (°C)
